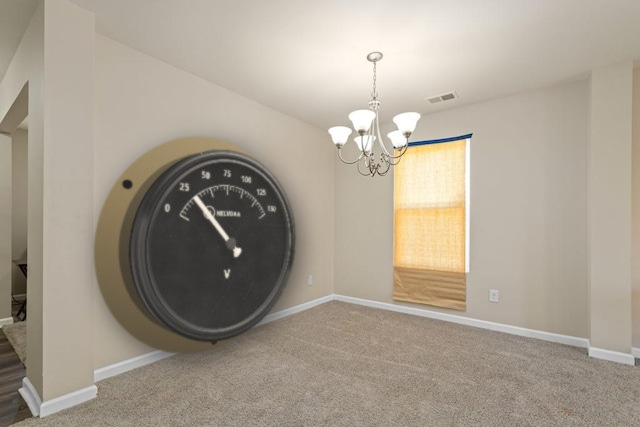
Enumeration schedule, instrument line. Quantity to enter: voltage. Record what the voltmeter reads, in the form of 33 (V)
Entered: 25 (V)
